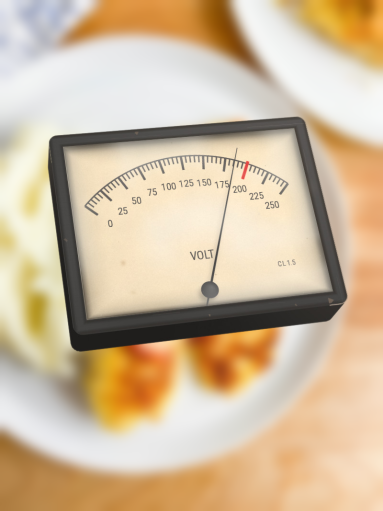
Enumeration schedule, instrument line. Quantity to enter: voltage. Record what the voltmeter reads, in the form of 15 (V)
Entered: 185 (V)
